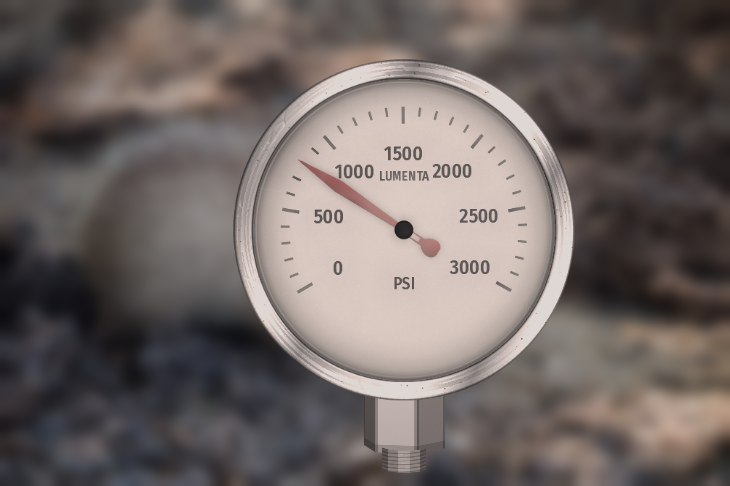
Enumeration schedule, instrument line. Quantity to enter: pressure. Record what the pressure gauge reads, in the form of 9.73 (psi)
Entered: 800 (psi)
